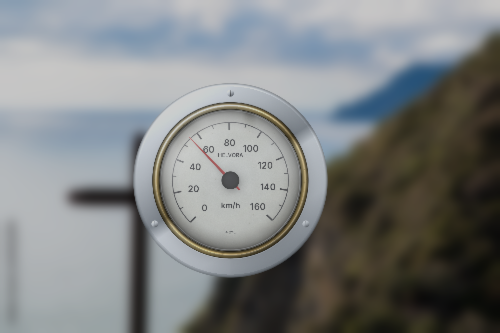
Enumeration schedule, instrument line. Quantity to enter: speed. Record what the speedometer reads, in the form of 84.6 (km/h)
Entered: 55 (km/h)
